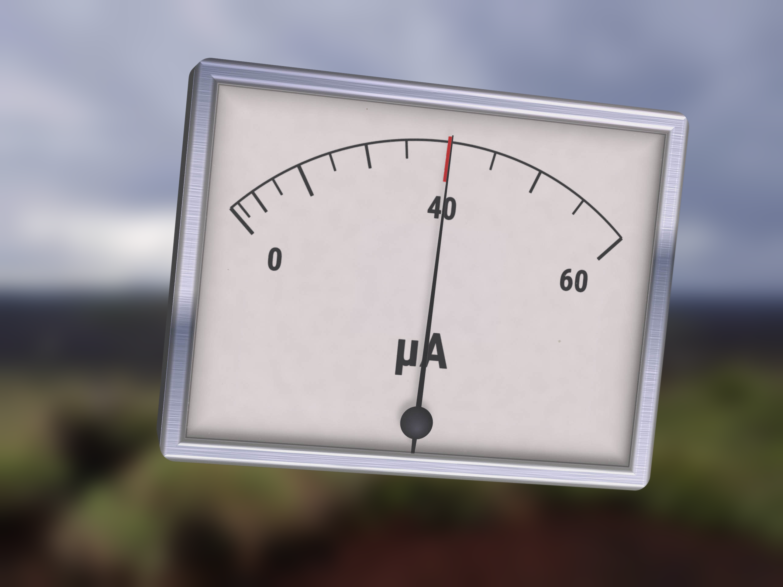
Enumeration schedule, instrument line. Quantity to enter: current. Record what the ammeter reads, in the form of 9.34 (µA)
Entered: 40 (µA)
